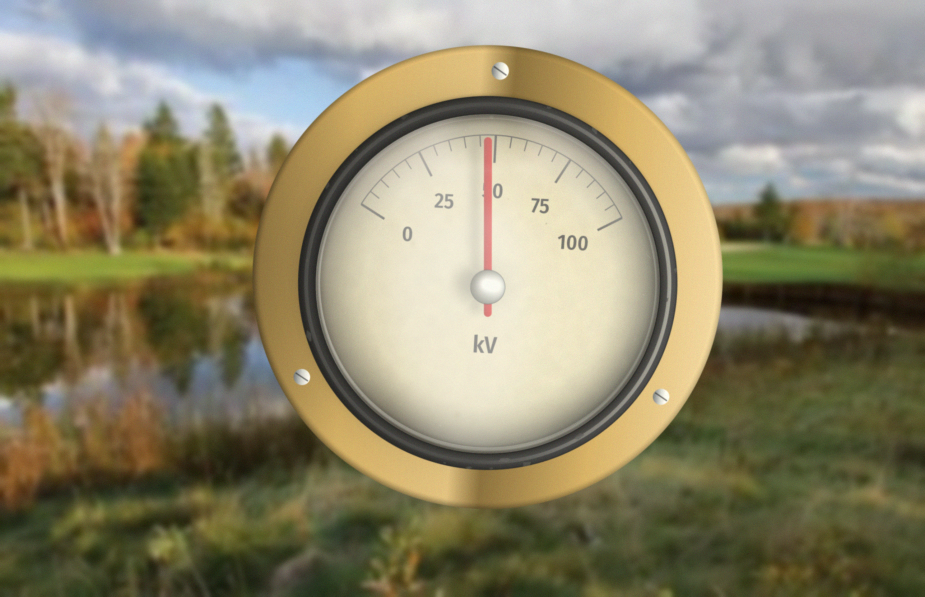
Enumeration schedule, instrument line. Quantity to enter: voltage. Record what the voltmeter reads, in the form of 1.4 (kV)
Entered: 47.5 (kV)
